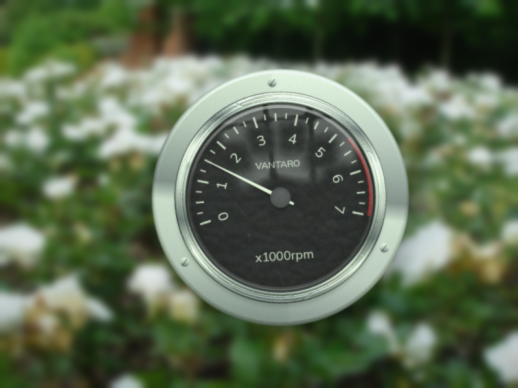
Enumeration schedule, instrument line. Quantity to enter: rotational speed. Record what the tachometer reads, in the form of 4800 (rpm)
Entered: 1500 (rpm)
